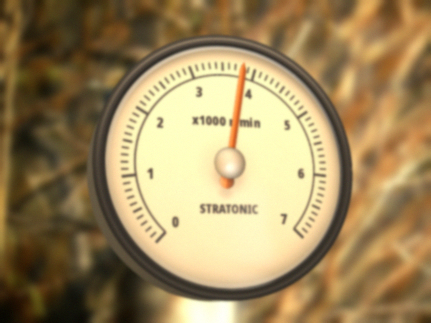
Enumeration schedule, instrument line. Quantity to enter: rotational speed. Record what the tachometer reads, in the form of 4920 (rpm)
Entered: 3800 (rpm)
